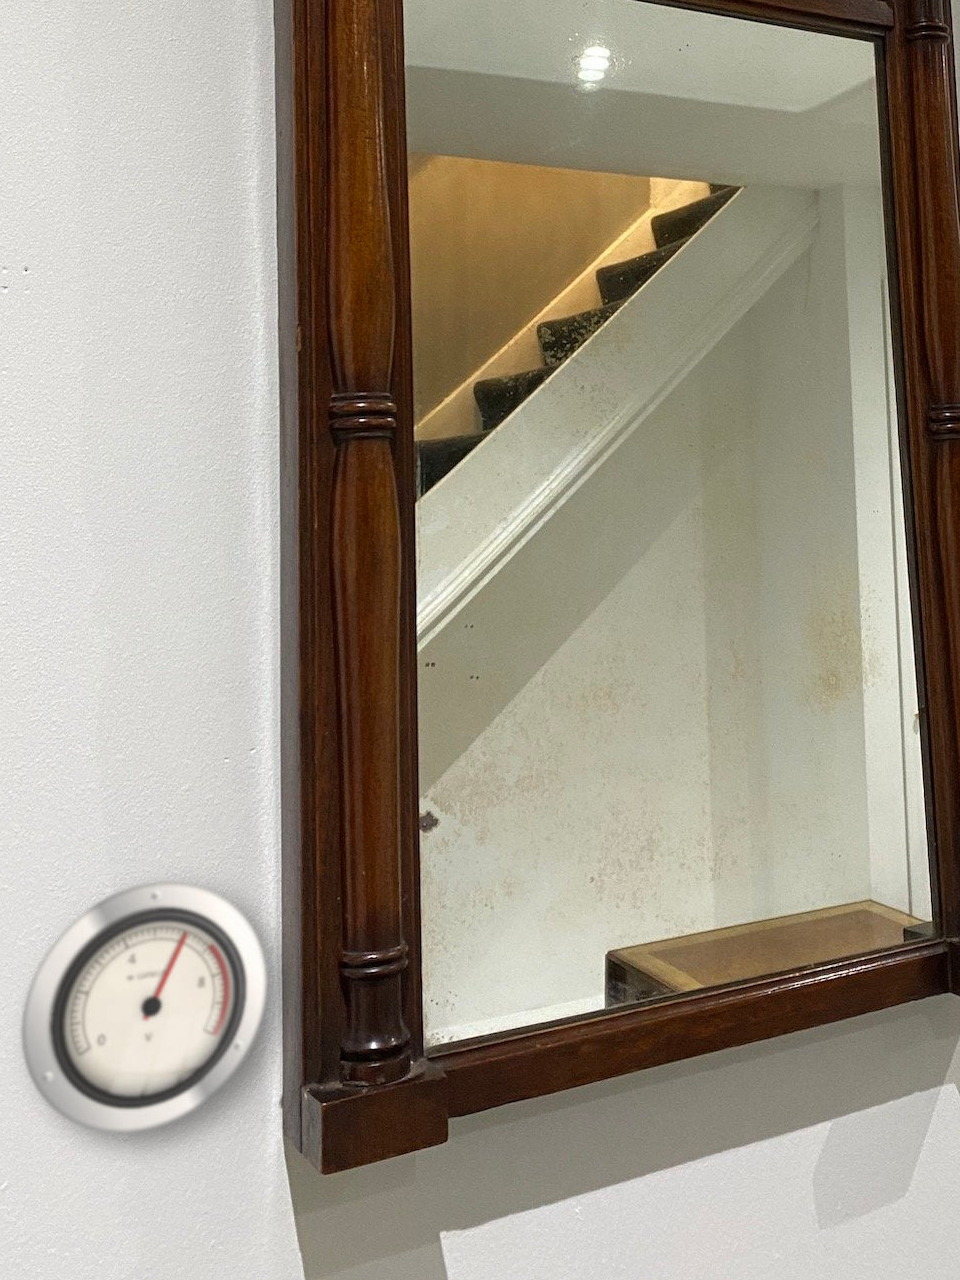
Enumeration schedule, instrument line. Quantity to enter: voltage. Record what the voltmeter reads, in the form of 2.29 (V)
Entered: 6 (V)
